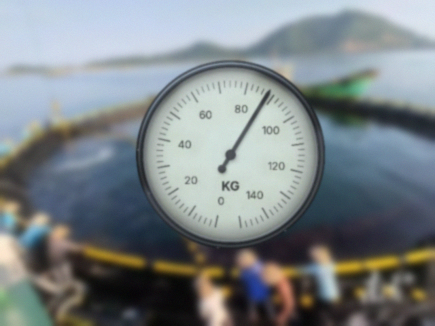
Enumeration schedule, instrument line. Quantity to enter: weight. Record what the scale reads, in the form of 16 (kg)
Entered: 88 (kg)
